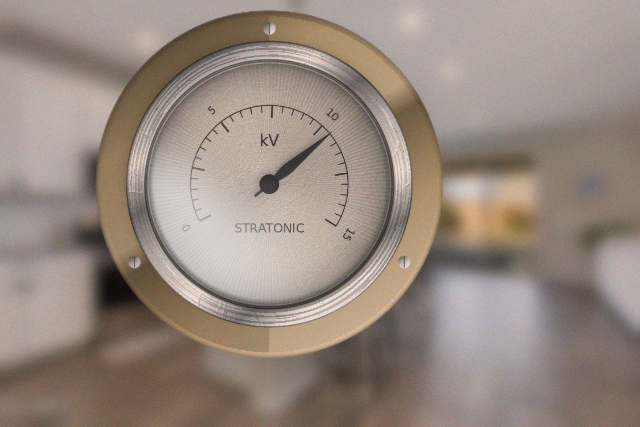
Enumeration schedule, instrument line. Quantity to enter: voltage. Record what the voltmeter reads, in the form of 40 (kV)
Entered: 10.5 (kV)
